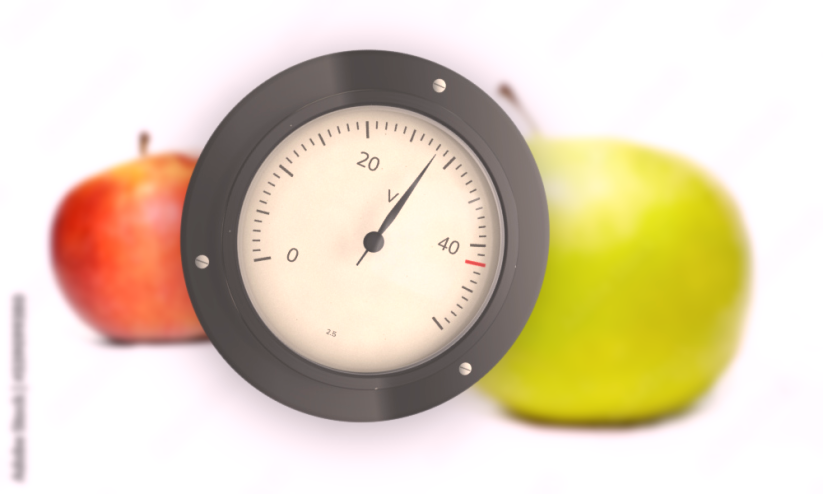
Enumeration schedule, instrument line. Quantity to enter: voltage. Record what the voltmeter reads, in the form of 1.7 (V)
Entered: 28 (V)
